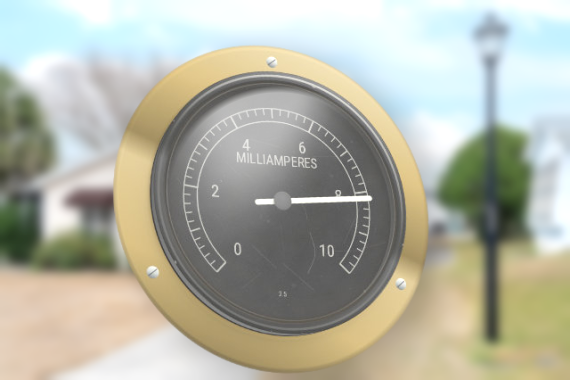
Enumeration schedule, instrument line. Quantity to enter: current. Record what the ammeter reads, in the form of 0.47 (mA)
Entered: 8.2 (mA)
